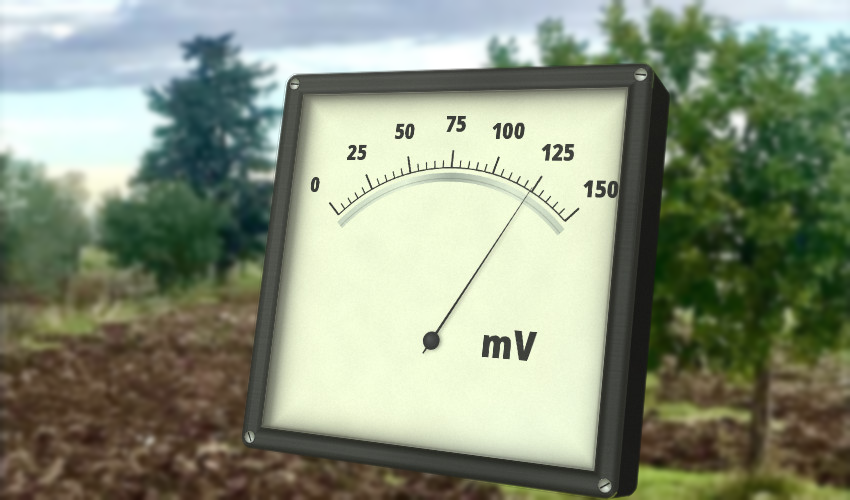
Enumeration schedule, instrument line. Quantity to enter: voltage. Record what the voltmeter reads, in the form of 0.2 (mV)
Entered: 125 (mV)
